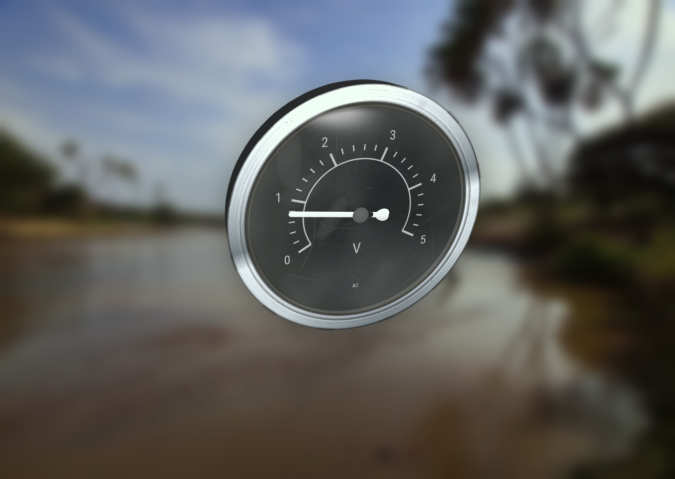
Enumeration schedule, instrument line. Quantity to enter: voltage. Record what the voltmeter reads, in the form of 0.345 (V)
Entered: 0.8 (V)
